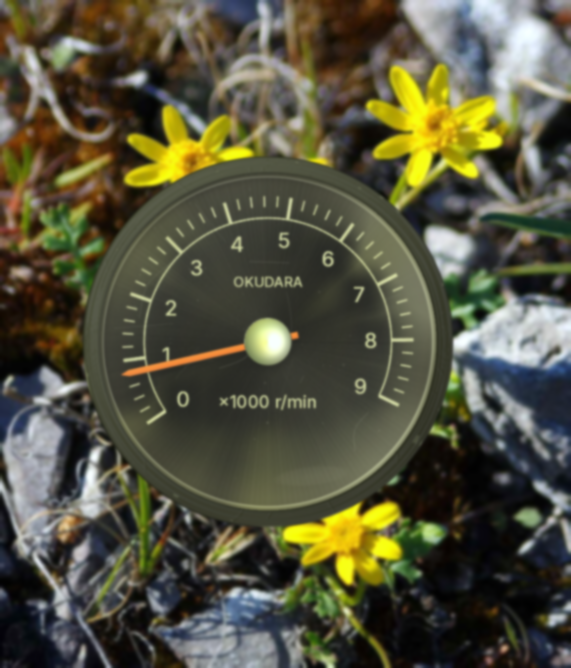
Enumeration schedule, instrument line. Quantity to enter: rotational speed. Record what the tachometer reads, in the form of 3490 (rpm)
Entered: 800 (rpm)
